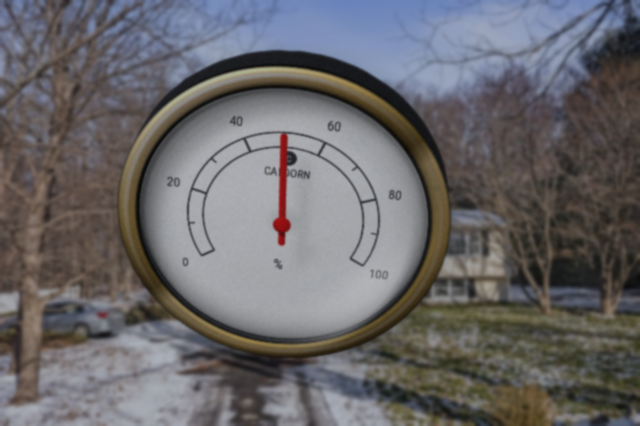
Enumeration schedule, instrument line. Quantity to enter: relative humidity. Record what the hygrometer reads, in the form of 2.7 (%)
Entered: 50 (%)
